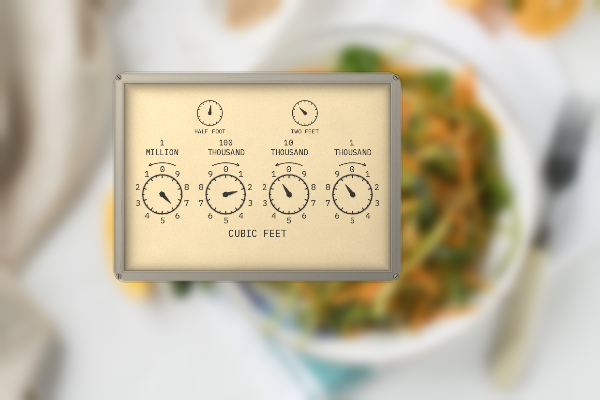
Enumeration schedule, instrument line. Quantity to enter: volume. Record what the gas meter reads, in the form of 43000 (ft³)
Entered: 620900 (ft³)
